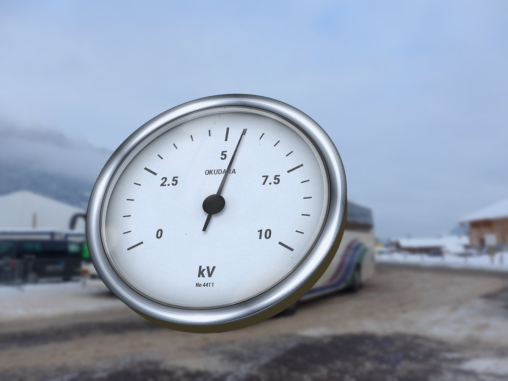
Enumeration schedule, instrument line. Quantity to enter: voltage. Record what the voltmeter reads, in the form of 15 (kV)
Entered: 5.5 (kV)
